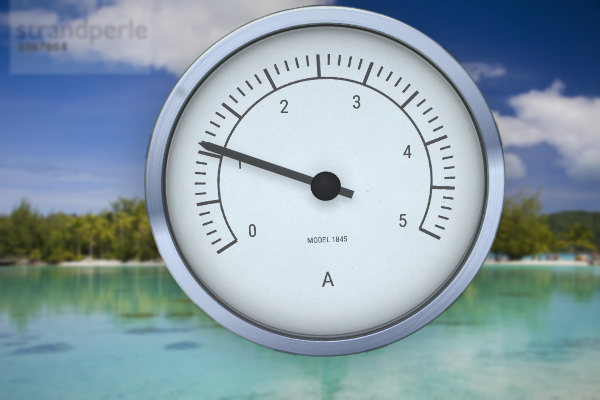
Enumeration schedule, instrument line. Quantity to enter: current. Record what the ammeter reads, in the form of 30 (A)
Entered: 1.1 (A)
